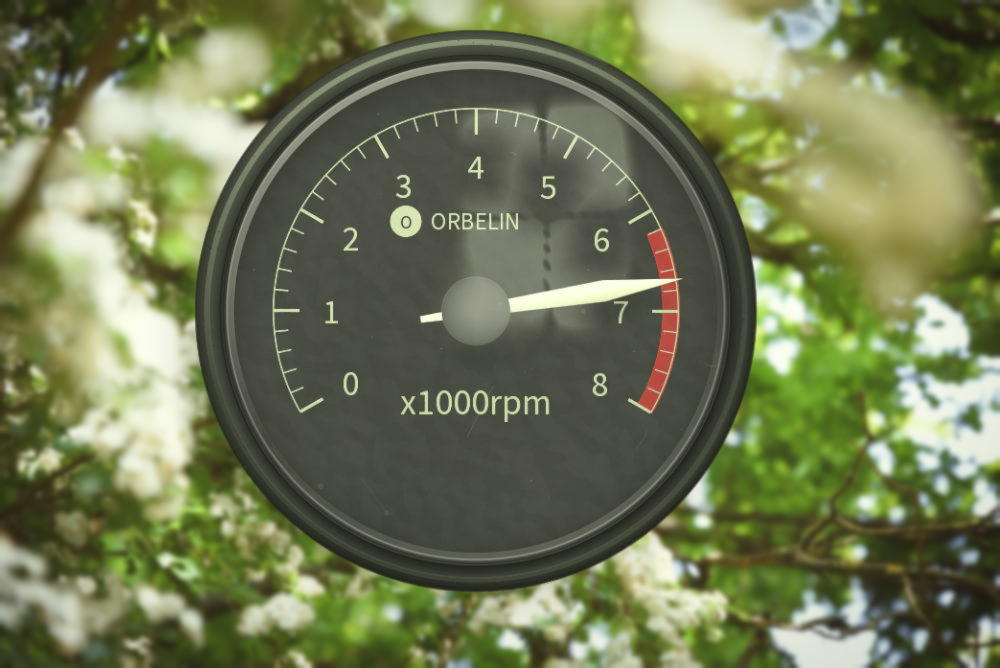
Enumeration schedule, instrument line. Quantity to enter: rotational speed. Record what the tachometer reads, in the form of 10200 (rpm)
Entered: 6700 (rpm)
